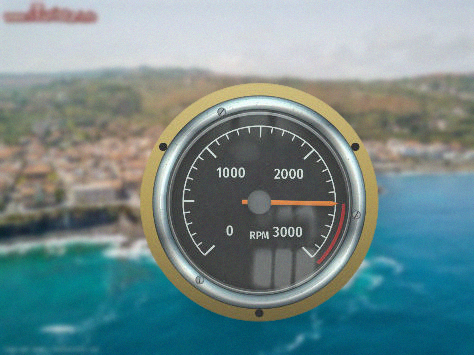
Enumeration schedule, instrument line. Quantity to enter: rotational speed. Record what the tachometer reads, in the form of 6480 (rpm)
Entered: 2500 (rpm)
